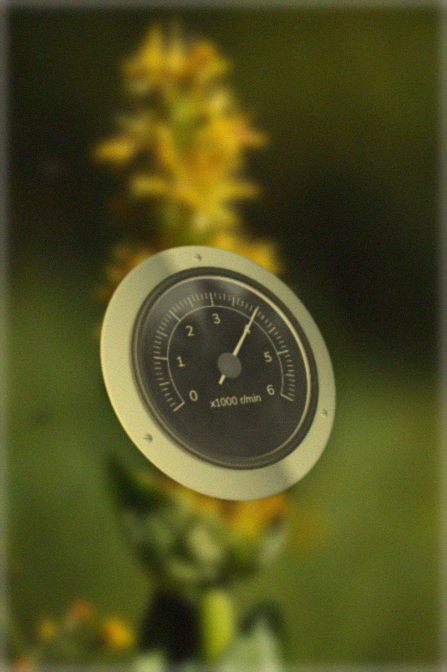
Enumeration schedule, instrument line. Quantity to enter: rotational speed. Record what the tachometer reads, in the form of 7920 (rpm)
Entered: 4000 (rpm)
